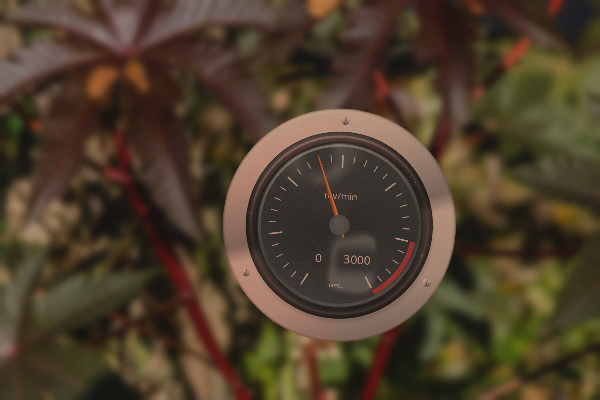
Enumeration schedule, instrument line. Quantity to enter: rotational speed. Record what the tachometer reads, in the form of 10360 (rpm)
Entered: 1300 (rpm)
